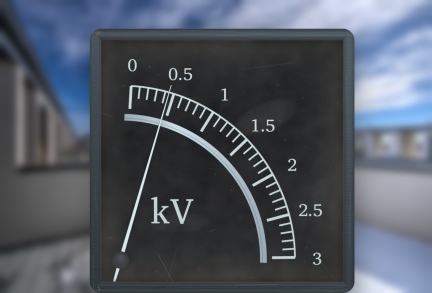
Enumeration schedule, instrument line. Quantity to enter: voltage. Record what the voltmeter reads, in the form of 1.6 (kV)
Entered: 0.45 (kV)
